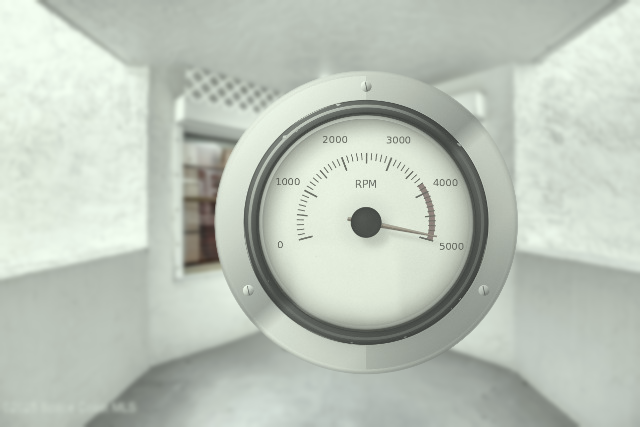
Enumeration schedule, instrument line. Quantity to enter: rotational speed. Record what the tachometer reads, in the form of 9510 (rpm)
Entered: 4900 (rpm)
